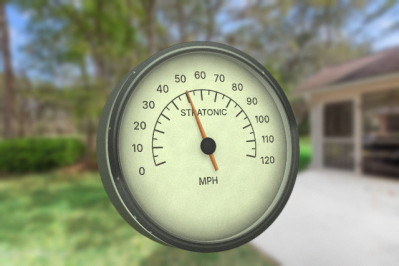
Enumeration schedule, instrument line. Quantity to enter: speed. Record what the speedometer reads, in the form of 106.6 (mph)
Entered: 50 (mph)
